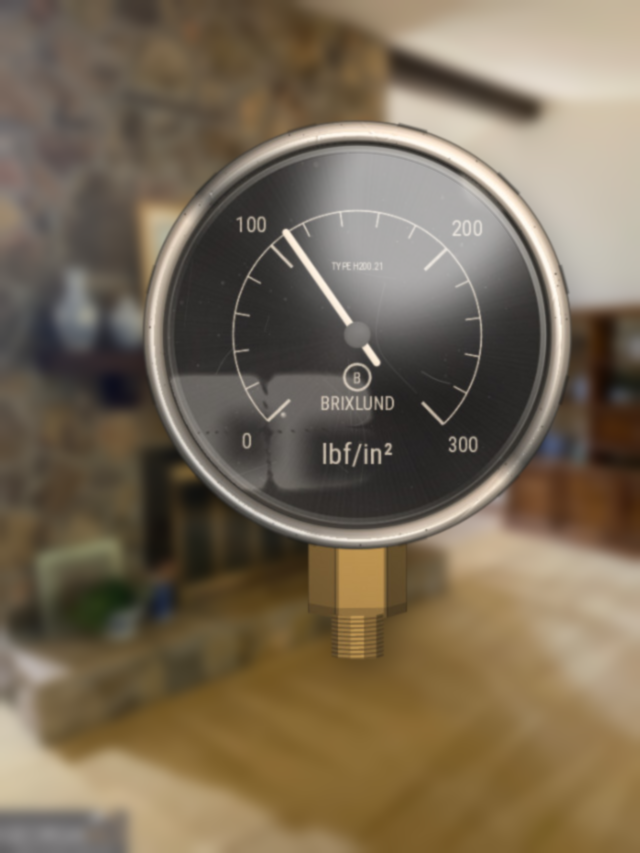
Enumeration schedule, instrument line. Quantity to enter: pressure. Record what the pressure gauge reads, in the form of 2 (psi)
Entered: 110 (psi)
